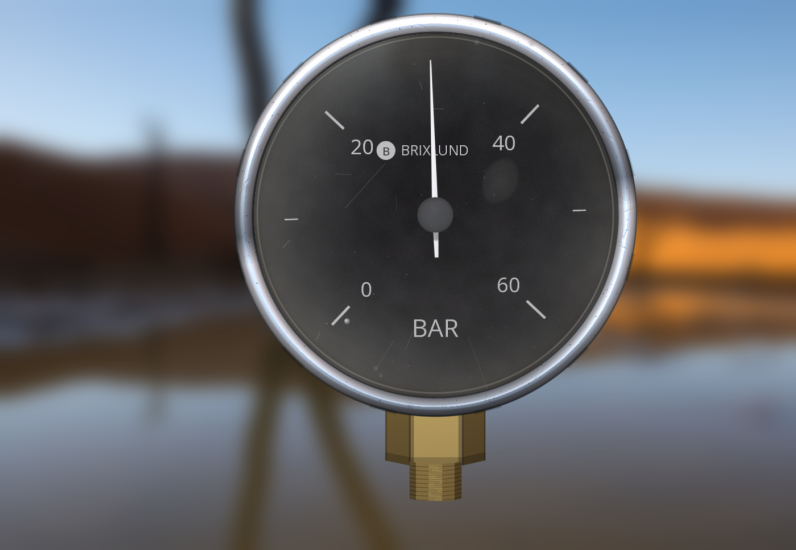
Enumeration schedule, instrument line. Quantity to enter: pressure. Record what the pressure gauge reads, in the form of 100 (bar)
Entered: 30 (bar)
